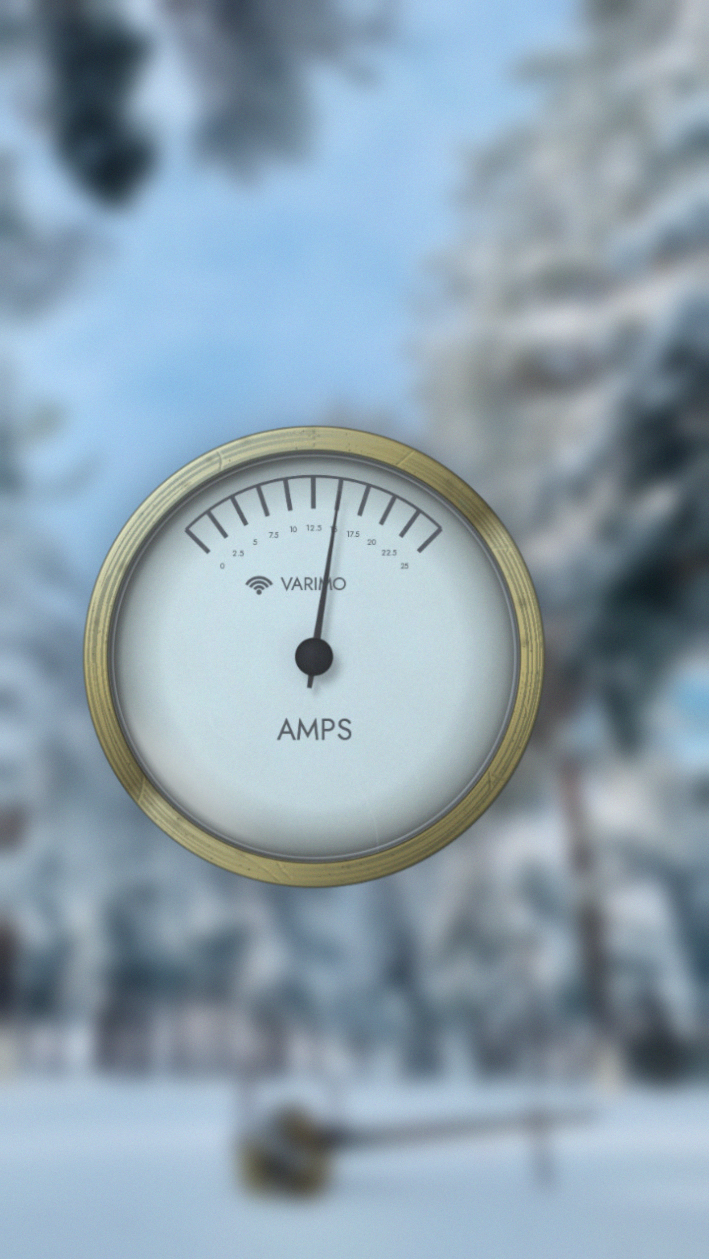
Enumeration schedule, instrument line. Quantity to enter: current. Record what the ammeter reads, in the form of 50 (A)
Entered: 15 (A)
